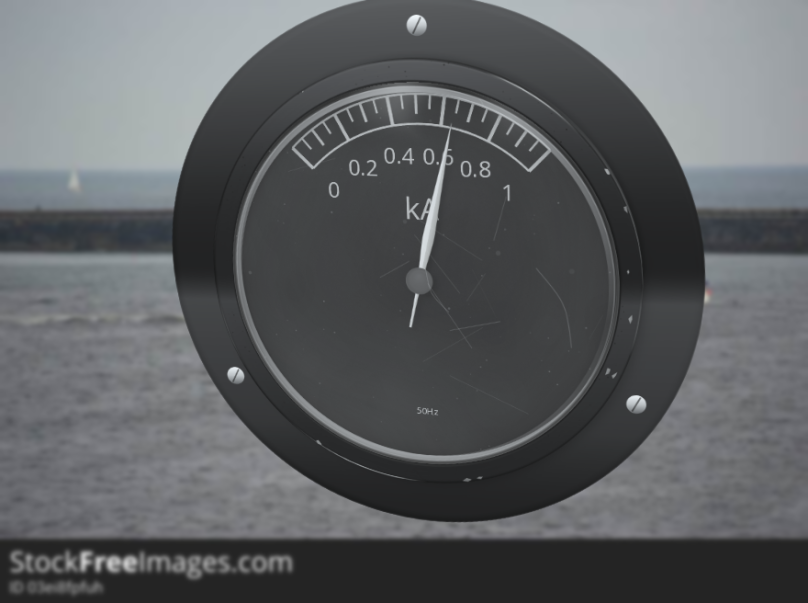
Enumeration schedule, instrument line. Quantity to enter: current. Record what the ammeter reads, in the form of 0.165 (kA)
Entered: 0.65 (kA)
